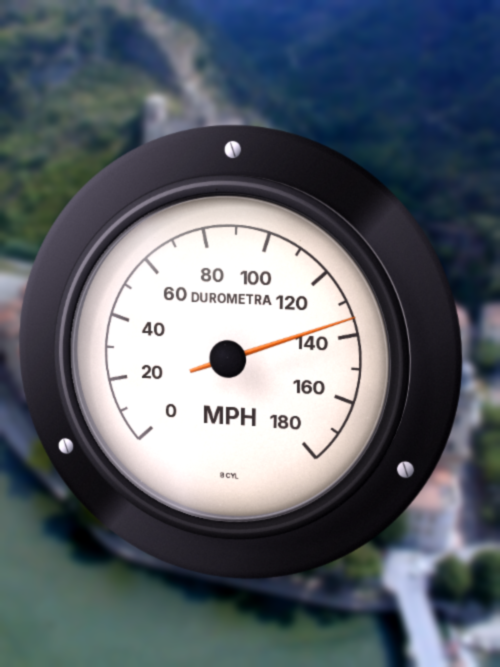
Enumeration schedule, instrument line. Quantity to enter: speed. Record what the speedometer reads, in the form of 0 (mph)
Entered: 135 (mph)
